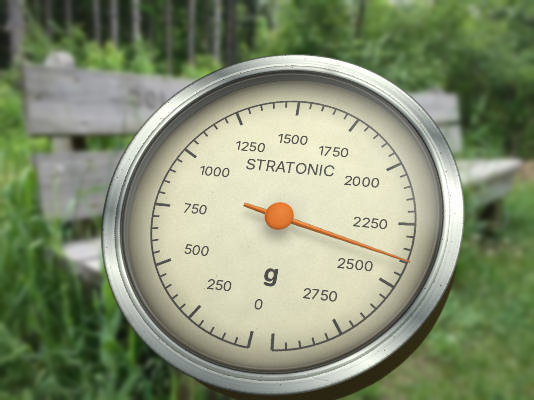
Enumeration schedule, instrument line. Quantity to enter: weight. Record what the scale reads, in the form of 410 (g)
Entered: 2400 (g)
